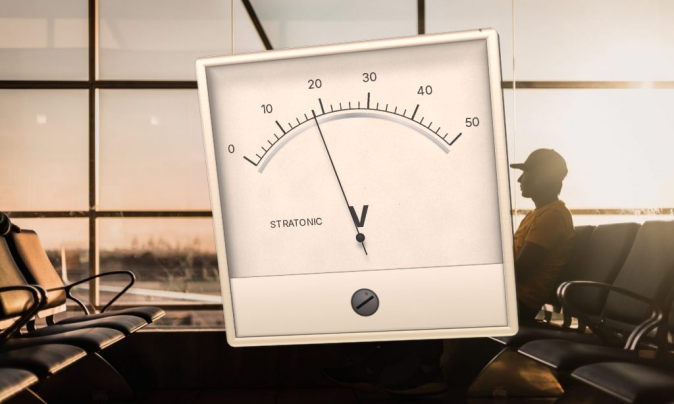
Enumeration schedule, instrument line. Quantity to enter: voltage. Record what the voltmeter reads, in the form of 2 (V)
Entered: 18 (V)
